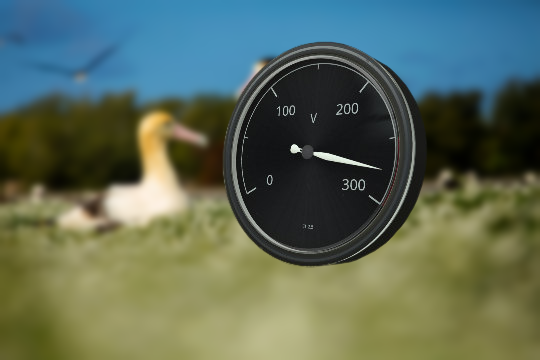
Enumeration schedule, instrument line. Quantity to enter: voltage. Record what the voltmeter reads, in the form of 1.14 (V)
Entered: 275 (V)
